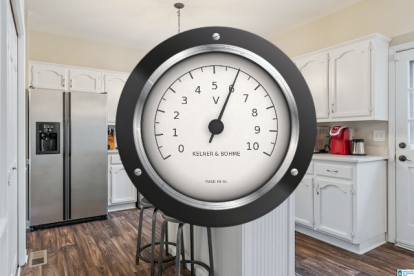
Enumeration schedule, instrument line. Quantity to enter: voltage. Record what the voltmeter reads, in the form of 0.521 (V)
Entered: 6 (V)
